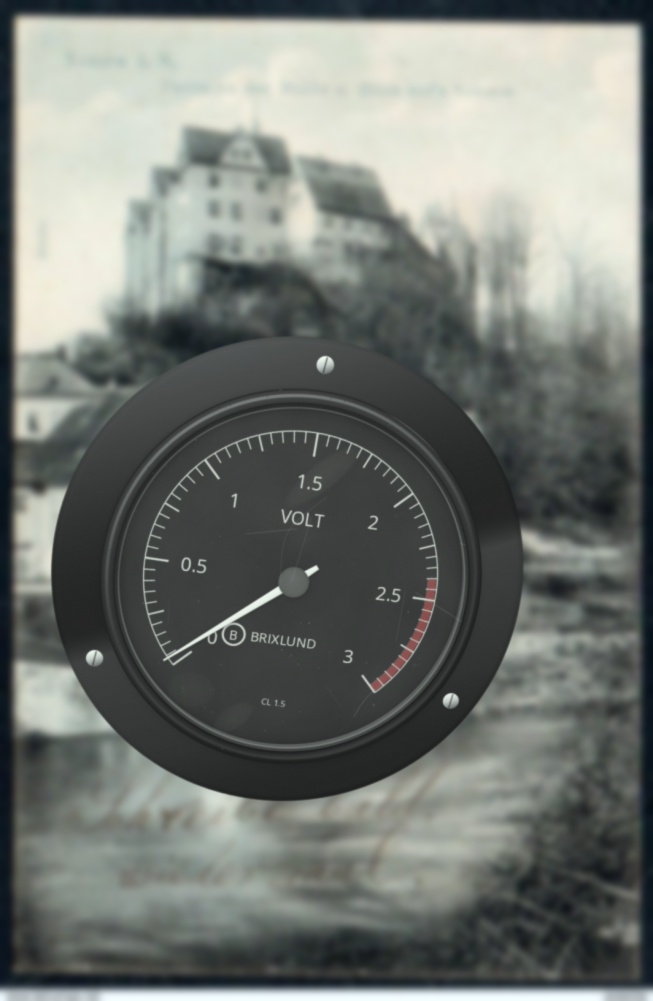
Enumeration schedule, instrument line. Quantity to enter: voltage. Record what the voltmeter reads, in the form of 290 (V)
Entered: 0.05 (V)
